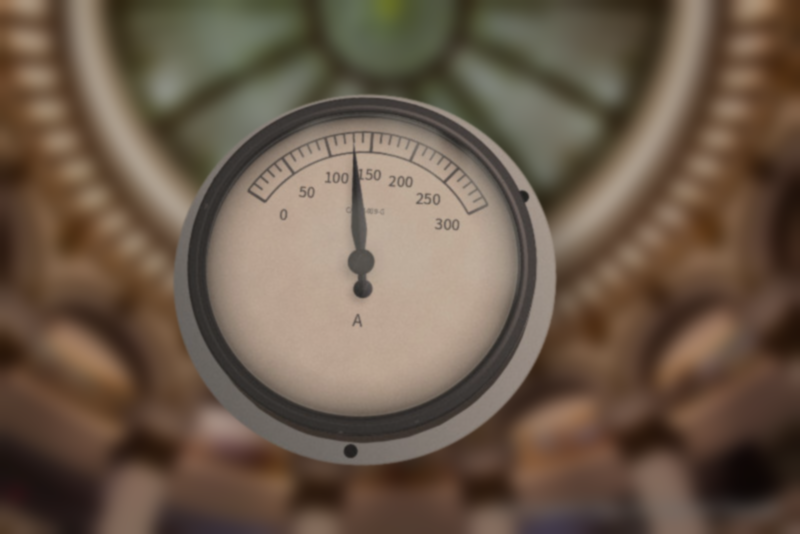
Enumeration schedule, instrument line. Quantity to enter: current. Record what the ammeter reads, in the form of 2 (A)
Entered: 130 (A)
